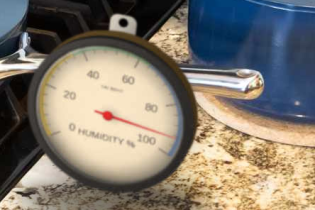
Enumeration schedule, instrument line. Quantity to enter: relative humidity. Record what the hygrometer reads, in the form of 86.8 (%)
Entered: 92 (%)
